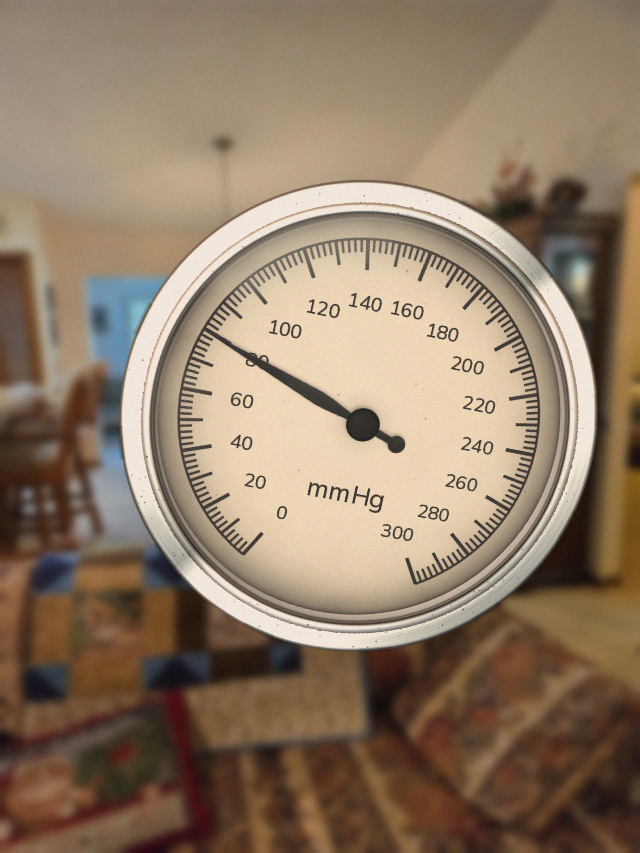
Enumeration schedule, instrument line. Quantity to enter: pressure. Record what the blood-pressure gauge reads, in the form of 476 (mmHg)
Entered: 80 (mmHg)
